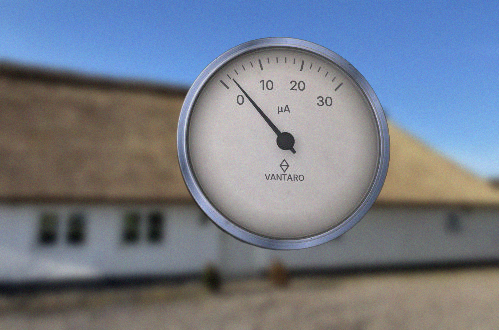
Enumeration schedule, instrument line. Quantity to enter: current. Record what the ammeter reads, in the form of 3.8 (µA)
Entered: 2 (µA)
